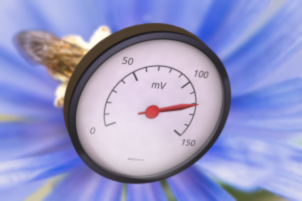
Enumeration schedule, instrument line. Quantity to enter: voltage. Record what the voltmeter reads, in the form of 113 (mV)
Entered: 120 (mV)
